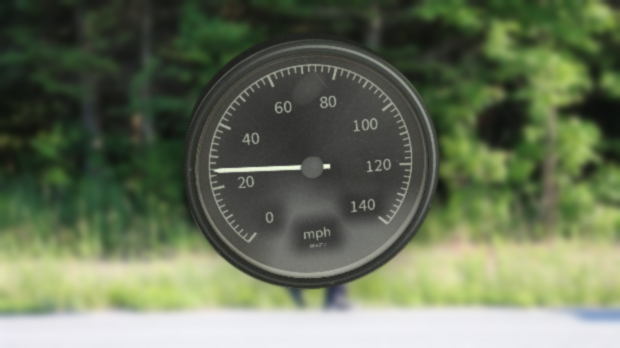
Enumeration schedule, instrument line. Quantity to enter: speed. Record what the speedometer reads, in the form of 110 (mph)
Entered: 26 (mph)
